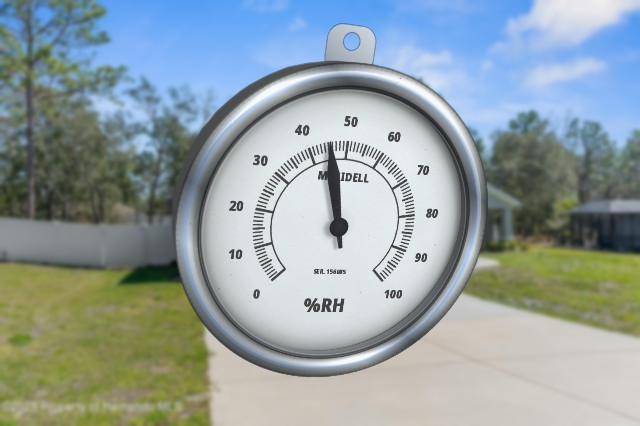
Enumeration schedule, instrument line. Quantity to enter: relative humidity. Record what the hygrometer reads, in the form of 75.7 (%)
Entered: 45 (%)
